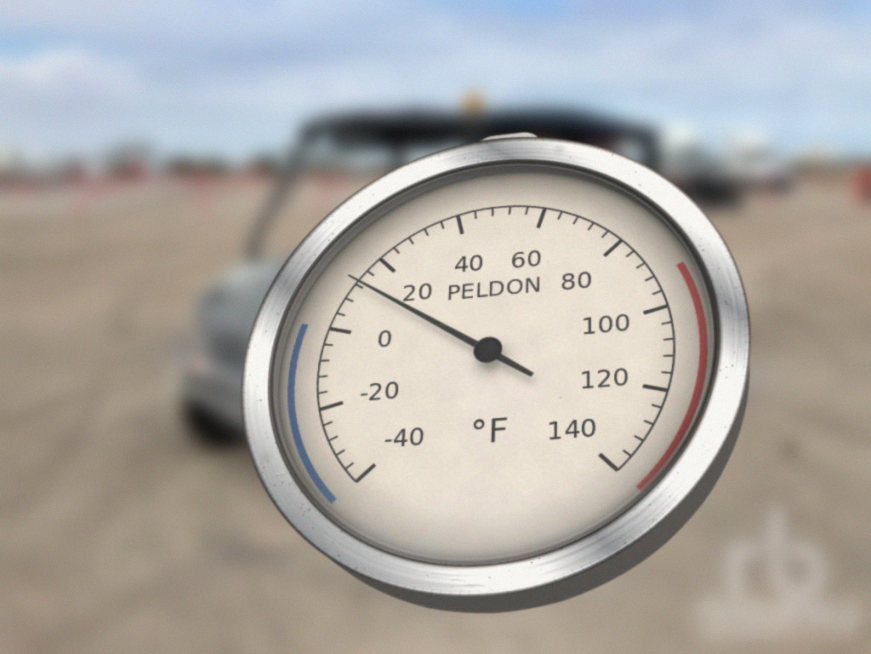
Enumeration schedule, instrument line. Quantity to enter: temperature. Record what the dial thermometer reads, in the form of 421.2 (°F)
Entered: 12 (°F)
